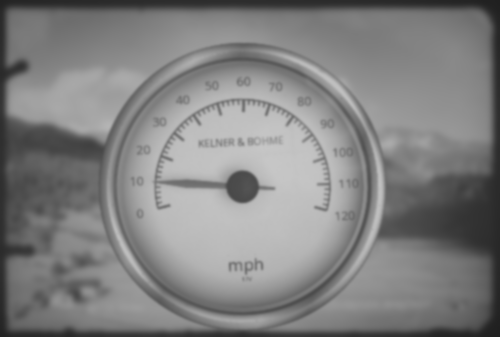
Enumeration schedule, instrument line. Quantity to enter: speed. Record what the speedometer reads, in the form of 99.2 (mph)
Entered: 10 (mph)
